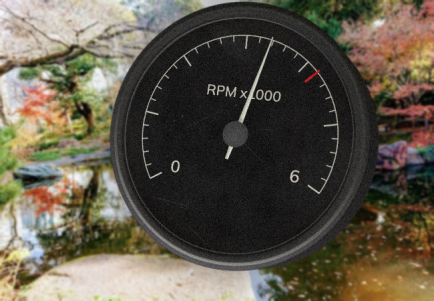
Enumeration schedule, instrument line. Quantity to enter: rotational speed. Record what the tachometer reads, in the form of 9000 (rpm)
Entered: 3400 (rpm)
